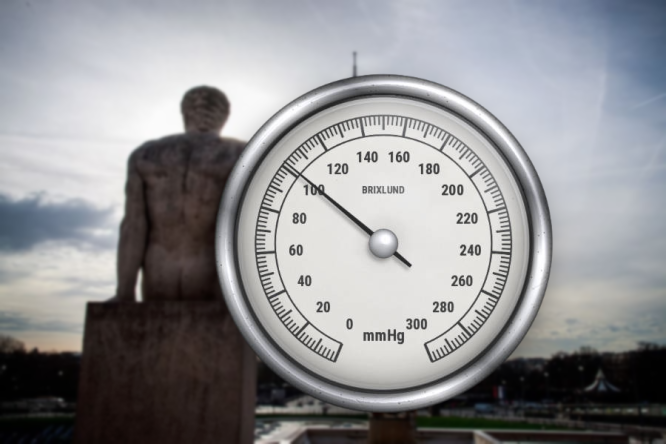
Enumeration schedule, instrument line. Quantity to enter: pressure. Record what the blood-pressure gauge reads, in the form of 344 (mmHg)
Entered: 102 (mmHg)
